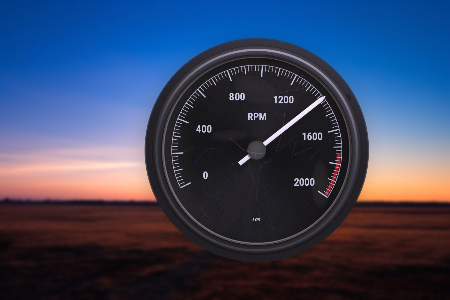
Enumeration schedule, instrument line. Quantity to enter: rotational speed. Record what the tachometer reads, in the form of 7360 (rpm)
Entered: 1400 (rpm)
